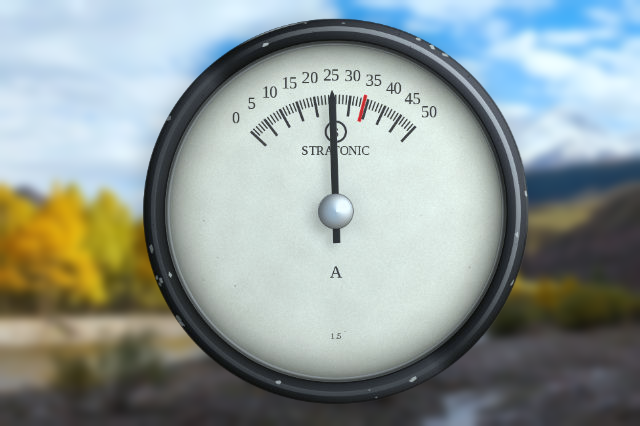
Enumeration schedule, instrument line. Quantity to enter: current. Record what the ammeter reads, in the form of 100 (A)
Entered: 25 (A)
